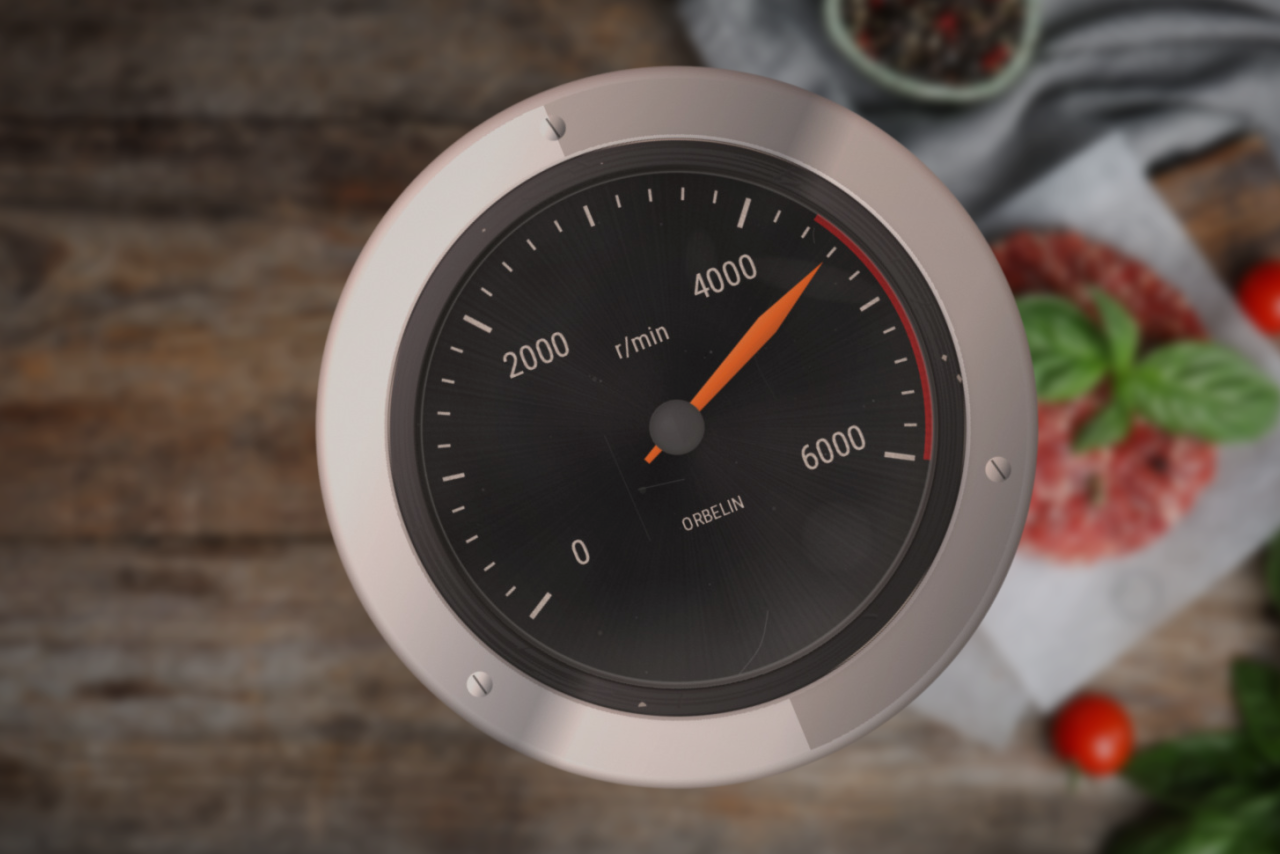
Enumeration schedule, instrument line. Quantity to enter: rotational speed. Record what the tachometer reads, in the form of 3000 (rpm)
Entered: 4600 (rpm)
